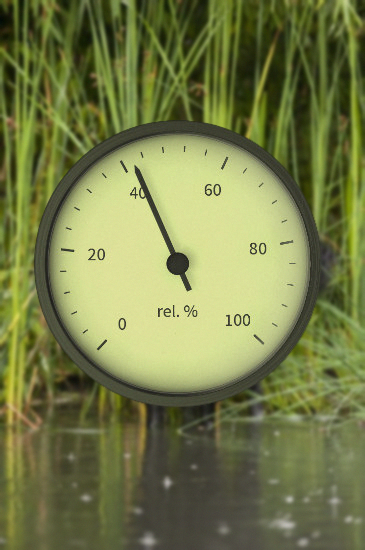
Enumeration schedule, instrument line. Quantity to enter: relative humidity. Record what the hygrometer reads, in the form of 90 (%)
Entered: 42 (%)
